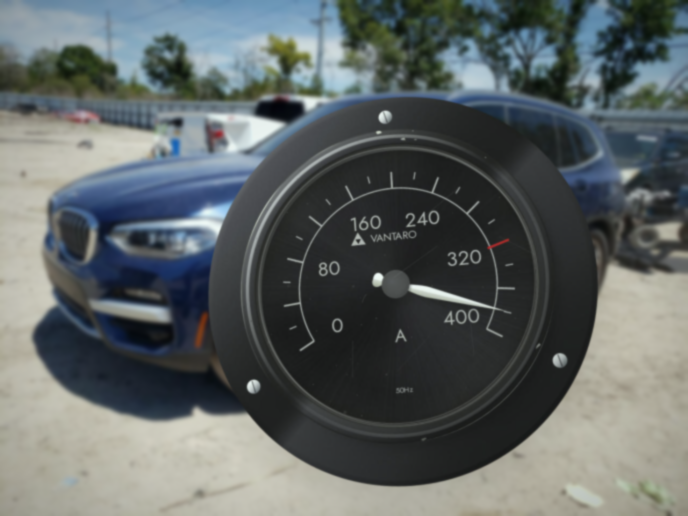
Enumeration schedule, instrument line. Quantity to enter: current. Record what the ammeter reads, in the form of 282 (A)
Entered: 380 (A)
